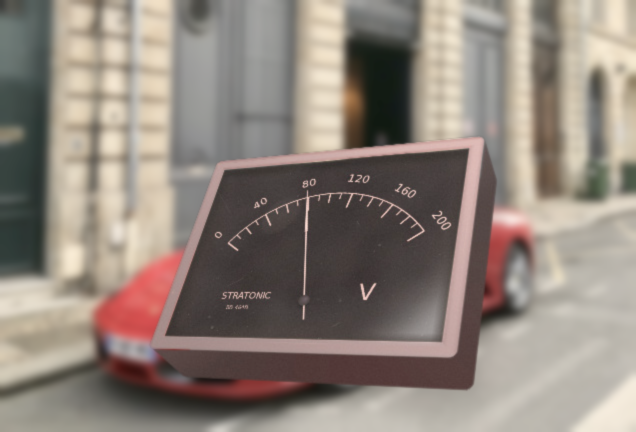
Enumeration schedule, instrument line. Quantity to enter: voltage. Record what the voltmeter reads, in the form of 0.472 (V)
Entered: 80 (V)
